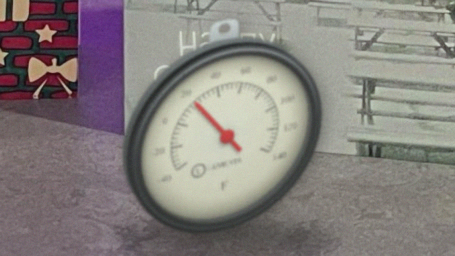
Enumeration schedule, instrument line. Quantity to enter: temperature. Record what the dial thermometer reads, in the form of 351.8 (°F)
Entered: 20 (°F)
